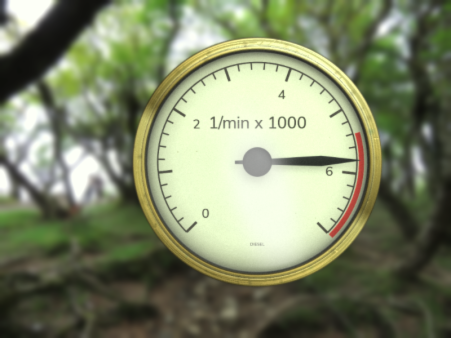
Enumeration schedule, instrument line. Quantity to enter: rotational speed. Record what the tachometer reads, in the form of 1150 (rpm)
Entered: 5800 (rpm)
